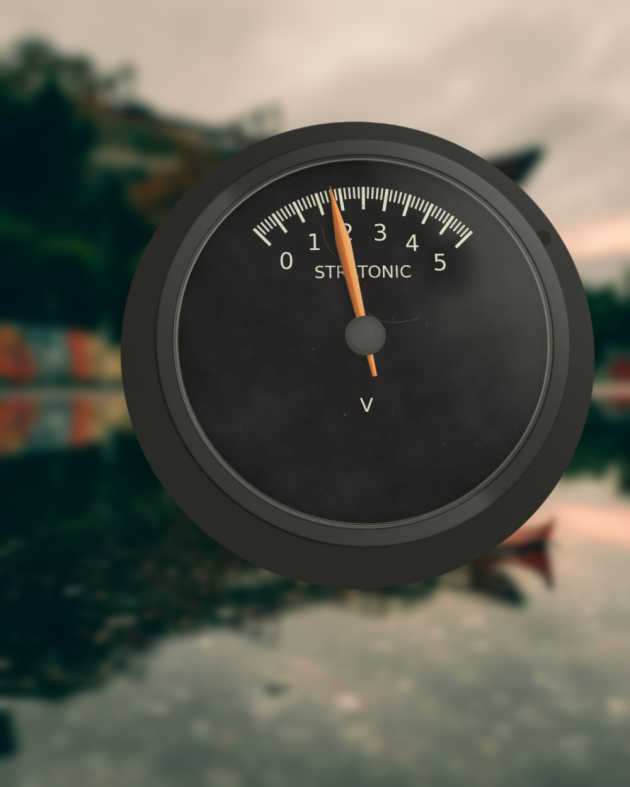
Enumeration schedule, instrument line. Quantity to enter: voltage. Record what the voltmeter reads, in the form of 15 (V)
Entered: 1.8 (V)
